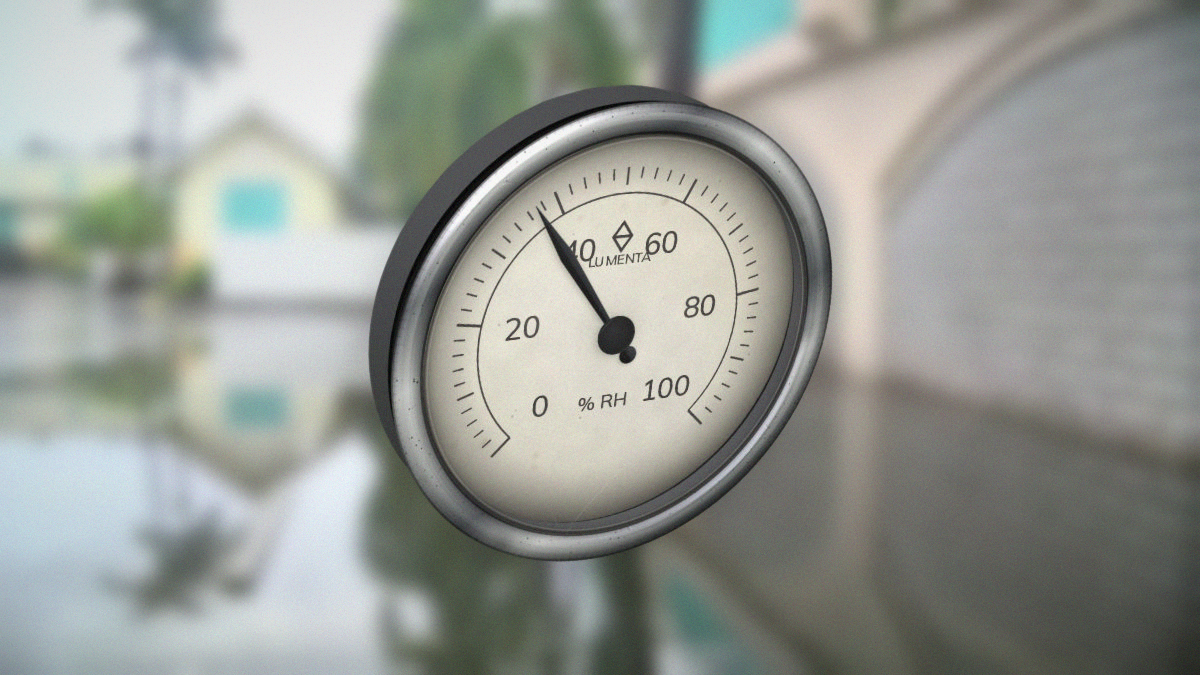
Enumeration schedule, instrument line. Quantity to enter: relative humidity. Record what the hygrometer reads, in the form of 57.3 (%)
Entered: 37 (%)
